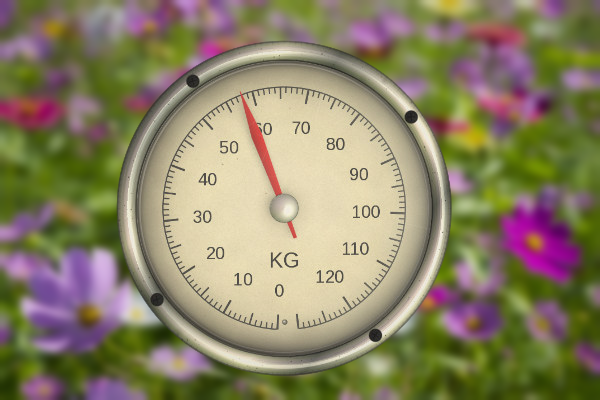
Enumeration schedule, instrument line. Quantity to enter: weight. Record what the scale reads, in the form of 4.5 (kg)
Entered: 58 (kg)
